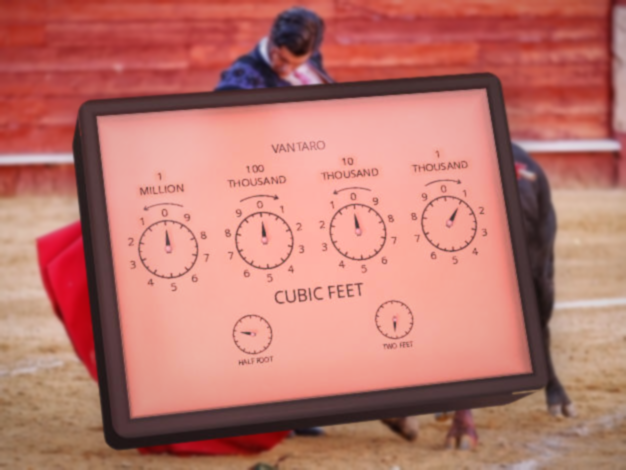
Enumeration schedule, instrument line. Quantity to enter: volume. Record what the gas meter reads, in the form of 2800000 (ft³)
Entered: 100 (ft³)
